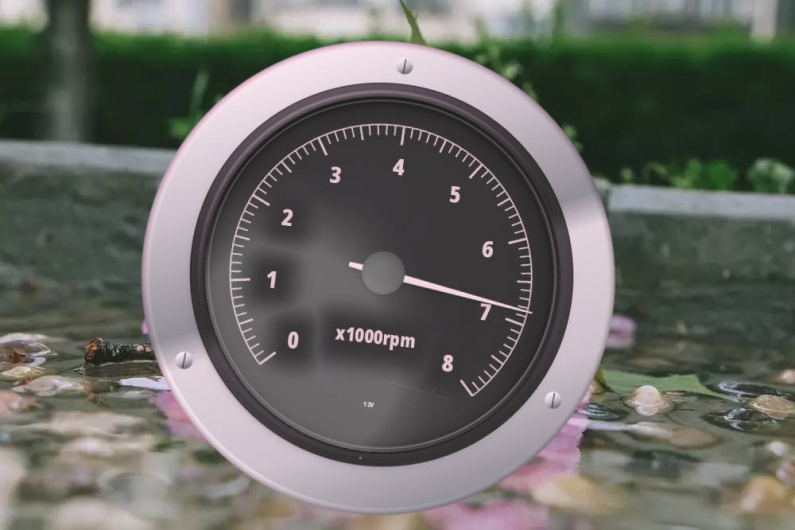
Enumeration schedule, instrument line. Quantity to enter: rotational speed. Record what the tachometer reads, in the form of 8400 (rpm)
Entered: 6850 (rpm)
